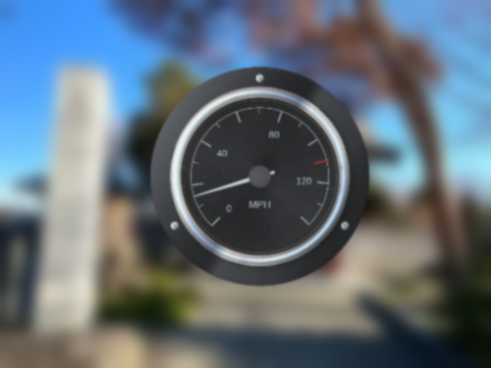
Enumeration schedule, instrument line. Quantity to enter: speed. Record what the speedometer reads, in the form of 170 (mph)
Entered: 15 (mph)
